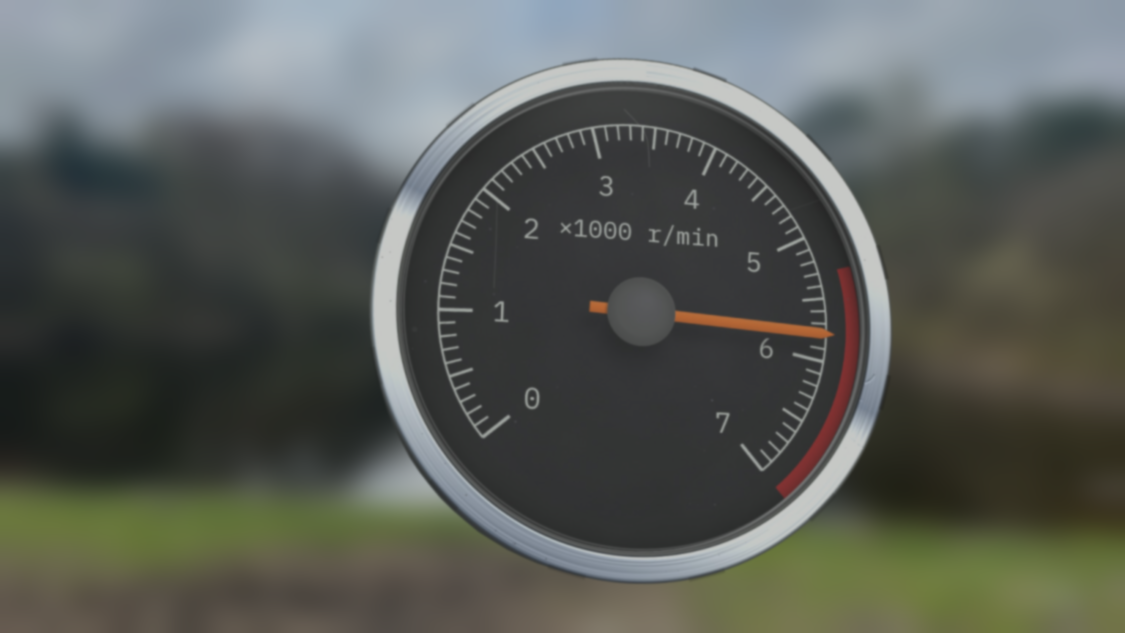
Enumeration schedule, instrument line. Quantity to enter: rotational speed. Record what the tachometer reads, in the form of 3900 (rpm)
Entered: 5800 (rpm)
